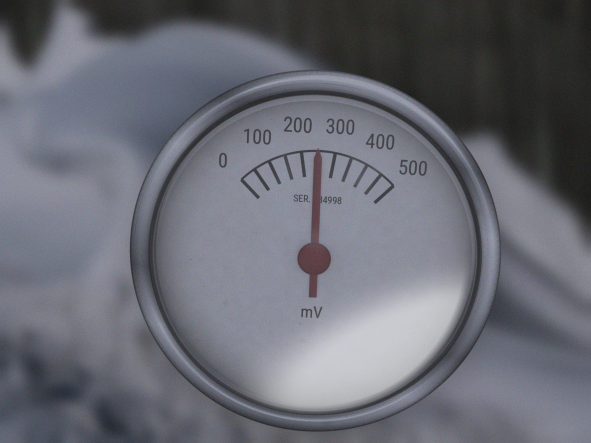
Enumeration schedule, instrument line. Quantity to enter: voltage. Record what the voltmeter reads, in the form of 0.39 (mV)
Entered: 250 (mV)
